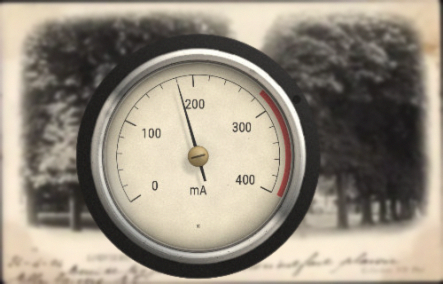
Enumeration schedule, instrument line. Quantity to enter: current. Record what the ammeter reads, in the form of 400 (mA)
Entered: 180 (mA)
